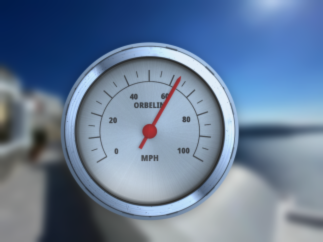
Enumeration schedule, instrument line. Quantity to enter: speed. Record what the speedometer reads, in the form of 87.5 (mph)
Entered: 62.5 (mph)
